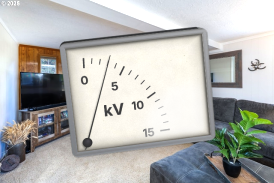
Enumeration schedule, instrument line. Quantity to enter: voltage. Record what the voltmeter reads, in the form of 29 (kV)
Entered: 3 (kV)
